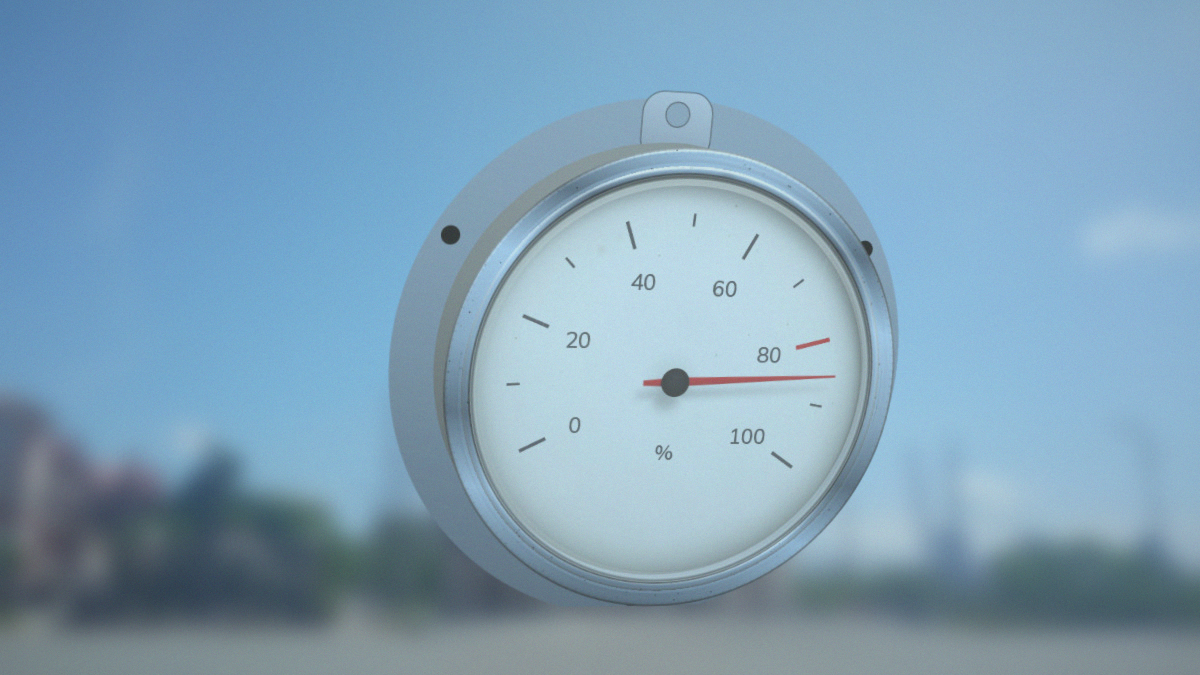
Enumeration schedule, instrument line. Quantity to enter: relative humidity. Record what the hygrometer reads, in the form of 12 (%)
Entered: 85 (%)
